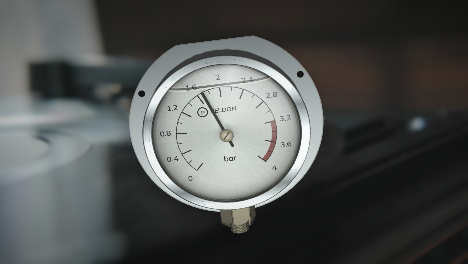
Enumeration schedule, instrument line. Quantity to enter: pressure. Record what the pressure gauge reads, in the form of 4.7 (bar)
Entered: 1.7 (bar)
